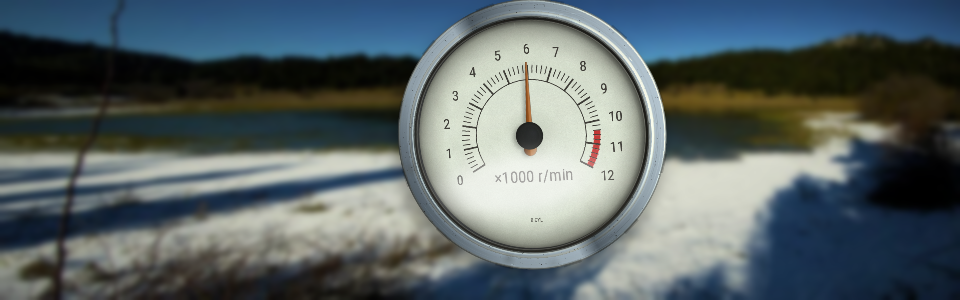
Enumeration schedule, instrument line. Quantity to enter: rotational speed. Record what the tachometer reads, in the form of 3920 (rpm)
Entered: 6000 (rpm)
